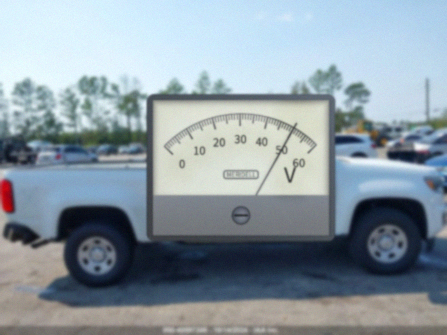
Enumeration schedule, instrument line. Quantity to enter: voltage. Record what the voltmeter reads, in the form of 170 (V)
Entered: 50 (V)
